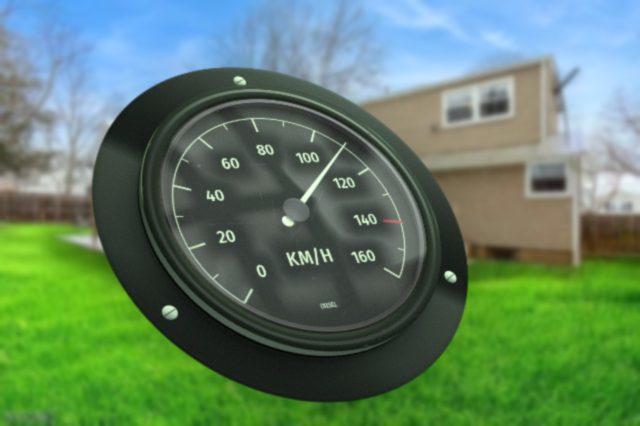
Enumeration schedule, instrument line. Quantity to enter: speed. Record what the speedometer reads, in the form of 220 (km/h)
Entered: 110 (km/h)
